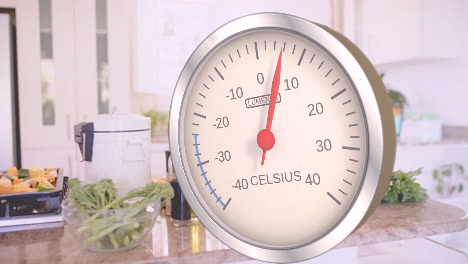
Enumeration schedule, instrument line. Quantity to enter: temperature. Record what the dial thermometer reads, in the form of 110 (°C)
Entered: 6 (°C)
